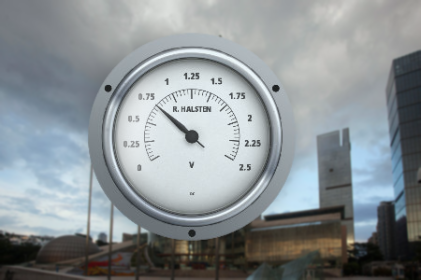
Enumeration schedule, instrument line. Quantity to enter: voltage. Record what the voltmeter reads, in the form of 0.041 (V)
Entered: 0.75 (V)
